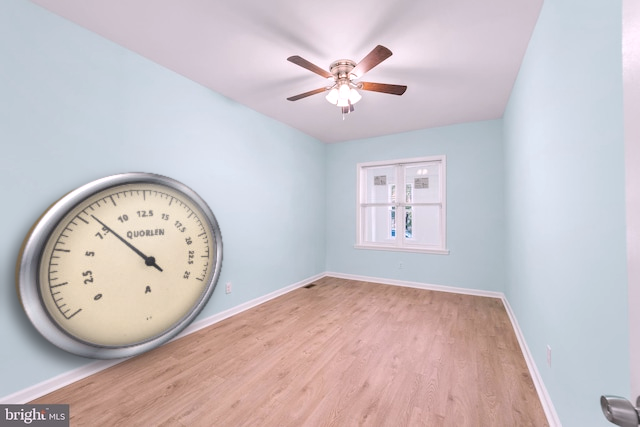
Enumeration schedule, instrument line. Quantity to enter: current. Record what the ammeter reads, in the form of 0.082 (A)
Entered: 8 (A)
